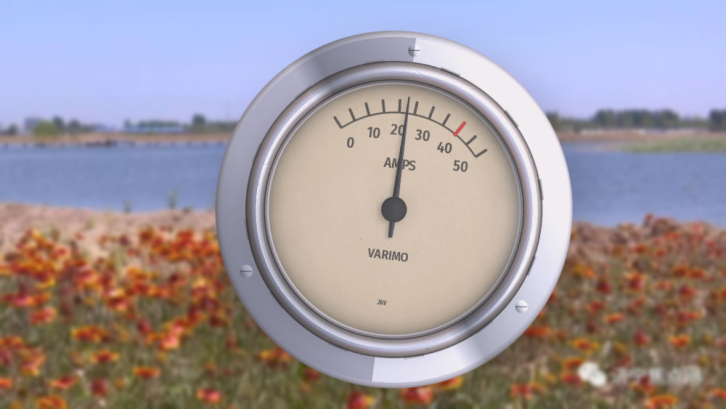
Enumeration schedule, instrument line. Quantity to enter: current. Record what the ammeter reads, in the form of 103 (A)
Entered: 22.5 (A)
